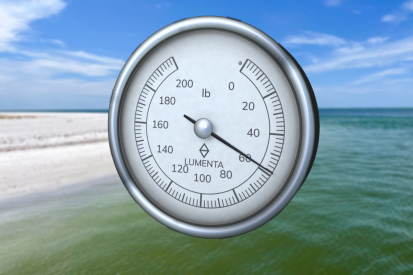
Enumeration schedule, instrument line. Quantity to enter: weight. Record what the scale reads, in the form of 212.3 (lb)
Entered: 58 (lb)
